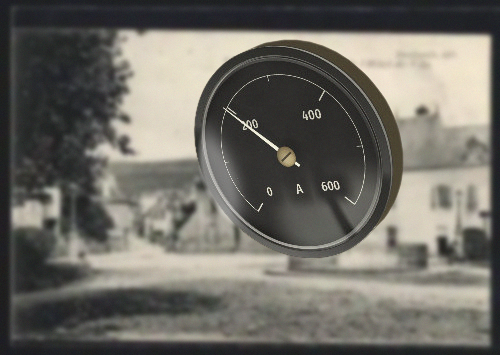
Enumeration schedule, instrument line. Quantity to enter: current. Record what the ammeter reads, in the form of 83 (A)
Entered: 200 (A)
